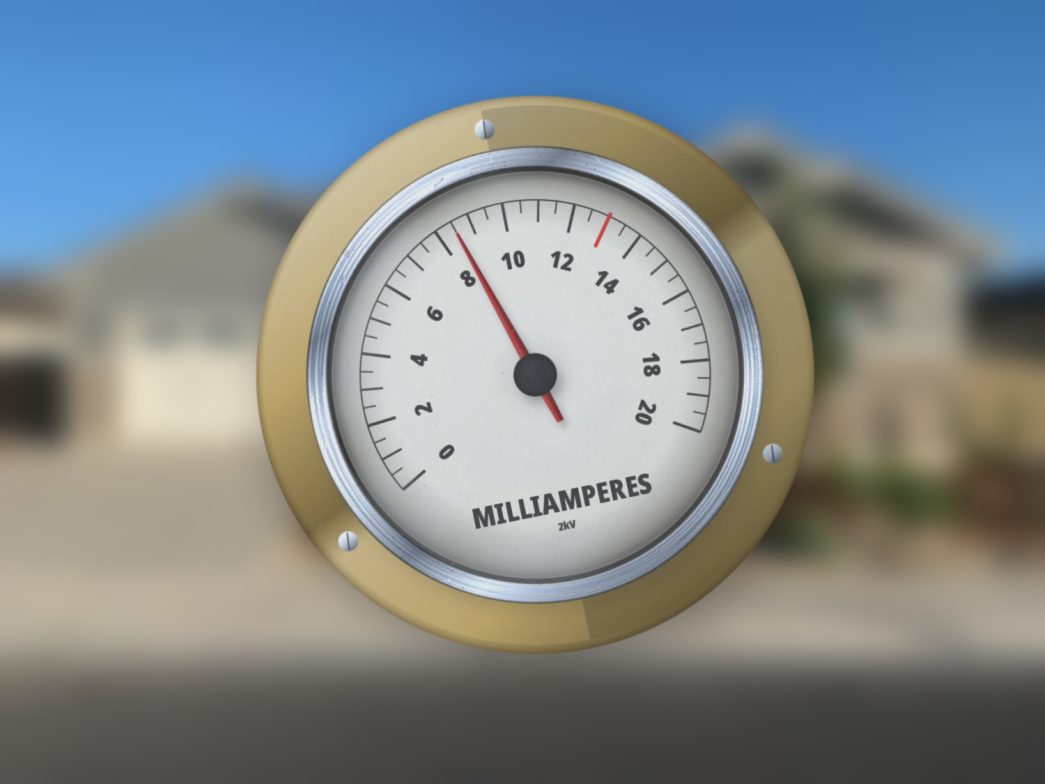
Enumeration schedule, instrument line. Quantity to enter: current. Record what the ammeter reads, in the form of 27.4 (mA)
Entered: 8.5 (mA)
